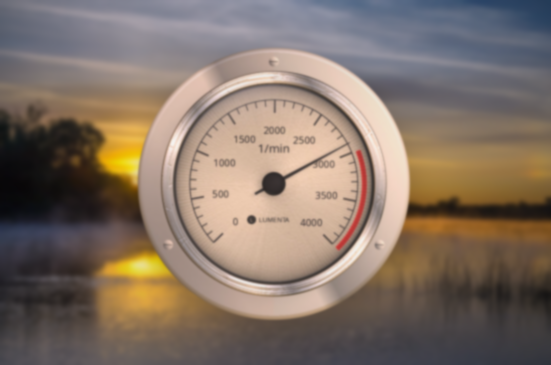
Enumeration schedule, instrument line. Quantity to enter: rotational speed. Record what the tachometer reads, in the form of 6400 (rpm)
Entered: 2900 (rpm)
